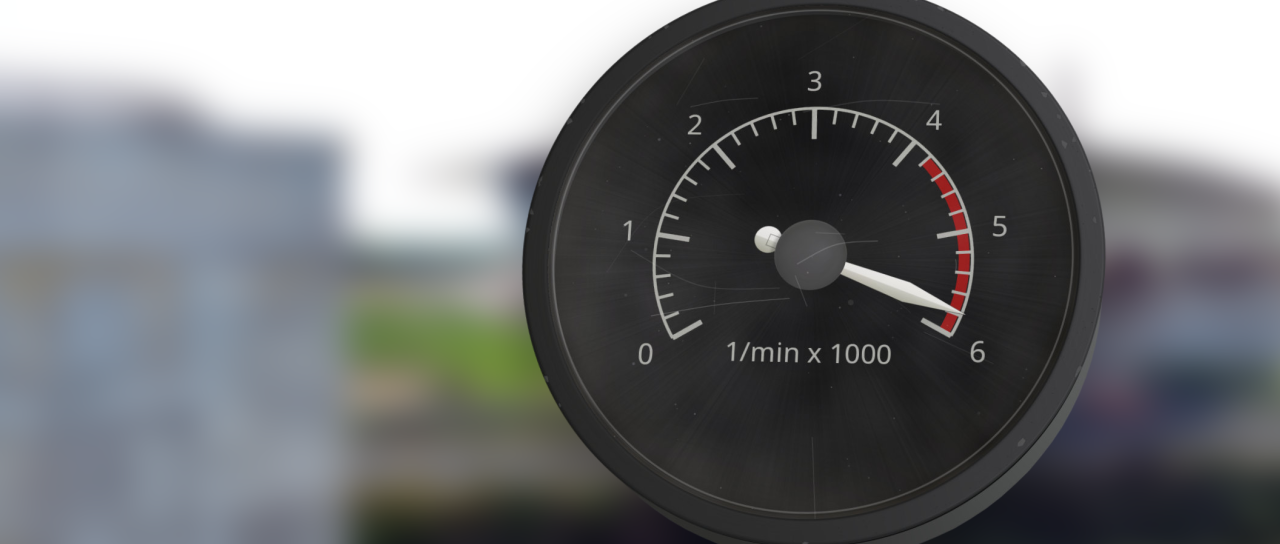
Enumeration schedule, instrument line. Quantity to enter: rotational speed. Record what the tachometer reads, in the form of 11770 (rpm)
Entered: 5800 (rpm)
